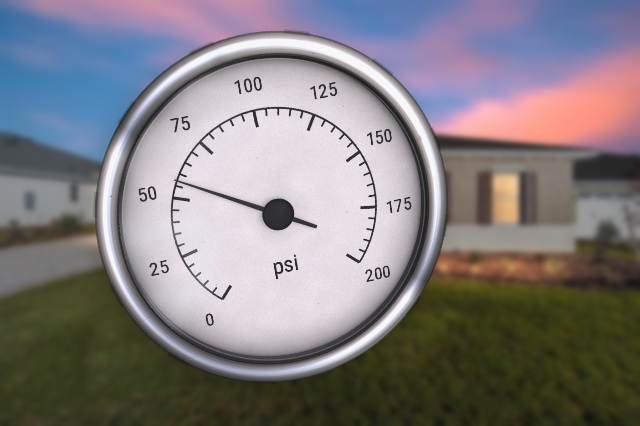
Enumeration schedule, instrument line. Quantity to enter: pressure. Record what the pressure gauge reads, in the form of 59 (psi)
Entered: 57.5 (psi)
